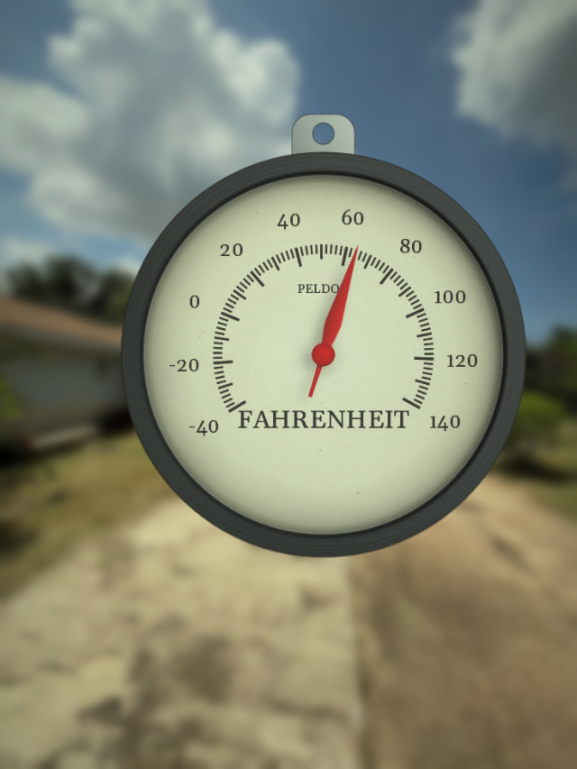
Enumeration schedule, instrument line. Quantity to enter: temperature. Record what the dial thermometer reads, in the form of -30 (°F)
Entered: 64 (°F)
